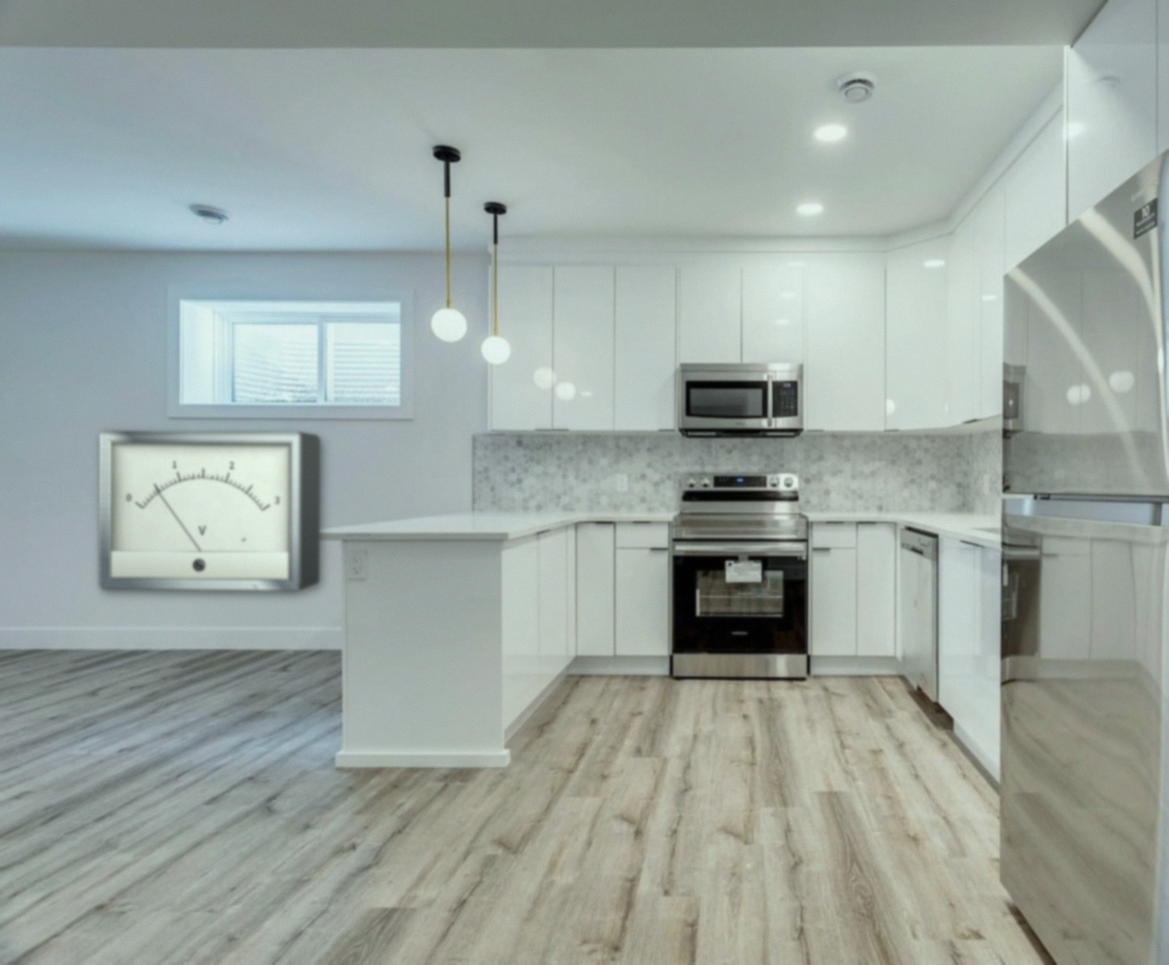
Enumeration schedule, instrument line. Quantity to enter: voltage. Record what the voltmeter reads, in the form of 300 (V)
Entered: 0.5 (V)
